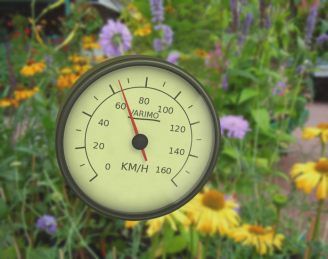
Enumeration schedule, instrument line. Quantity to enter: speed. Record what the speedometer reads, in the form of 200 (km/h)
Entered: 65 (km/h)
